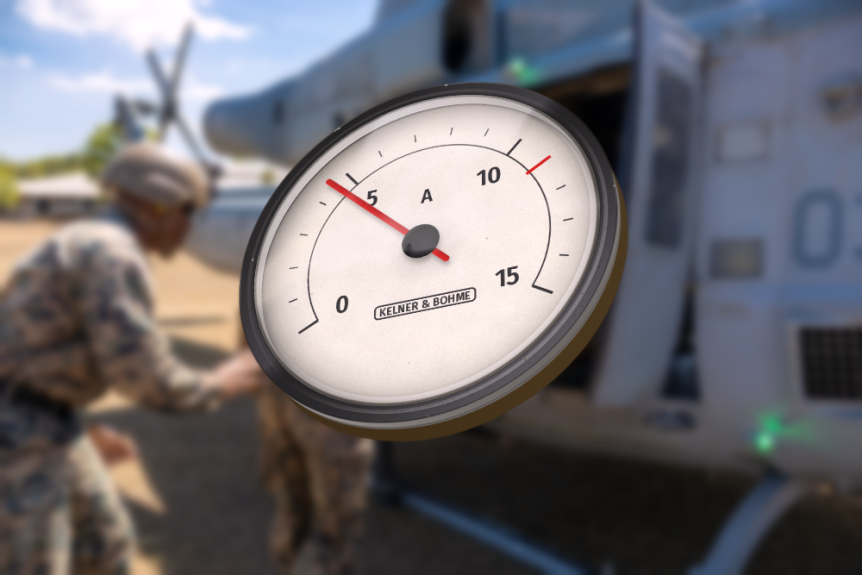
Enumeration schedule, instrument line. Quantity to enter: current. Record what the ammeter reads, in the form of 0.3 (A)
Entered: 4.5 (A)
